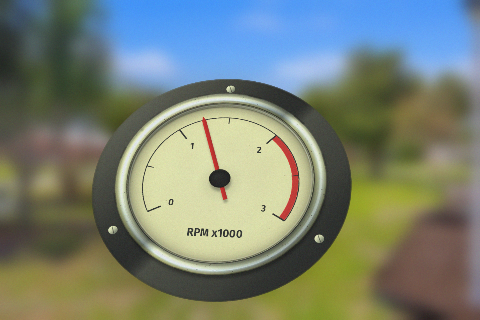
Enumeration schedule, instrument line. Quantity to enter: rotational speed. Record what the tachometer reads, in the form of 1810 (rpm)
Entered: 1250 (rpm)
